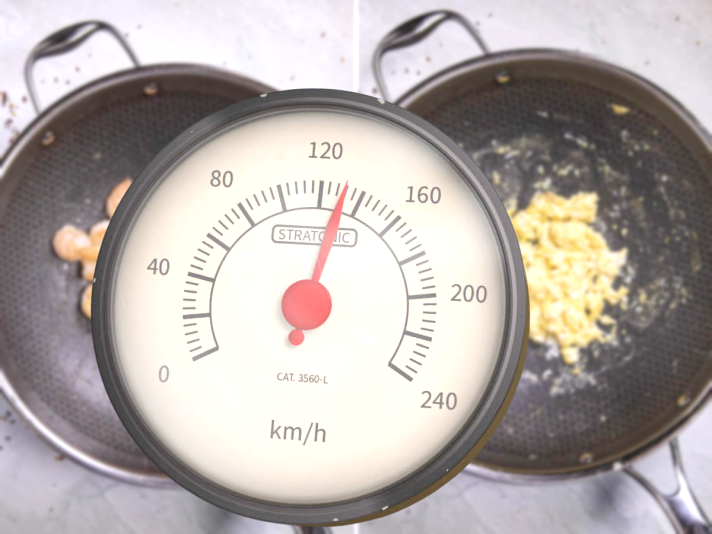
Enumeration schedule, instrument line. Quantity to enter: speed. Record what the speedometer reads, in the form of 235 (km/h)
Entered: 132 (km/h)
